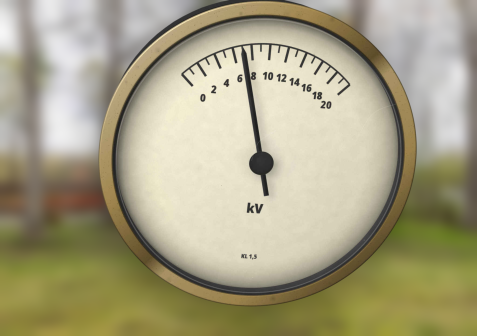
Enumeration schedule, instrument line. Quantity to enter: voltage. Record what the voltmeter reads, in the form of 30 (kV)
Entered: 7 (kV)
